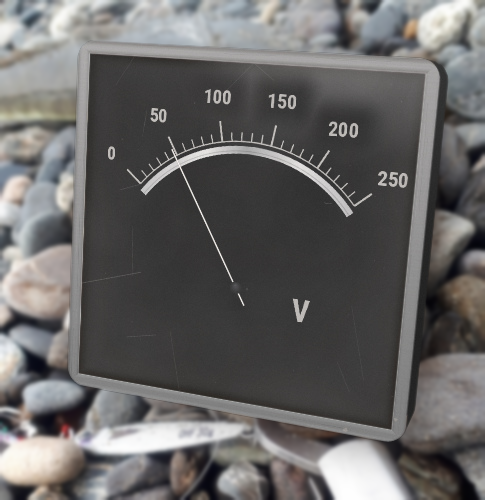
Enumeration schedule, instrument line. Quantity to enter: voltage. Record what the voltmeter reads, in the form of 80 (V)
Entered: 50 (V)
